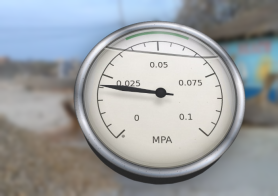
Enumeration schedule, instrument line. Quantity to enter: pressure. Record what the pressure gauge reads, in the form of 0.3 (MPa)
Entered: 0.02 (MPa)
